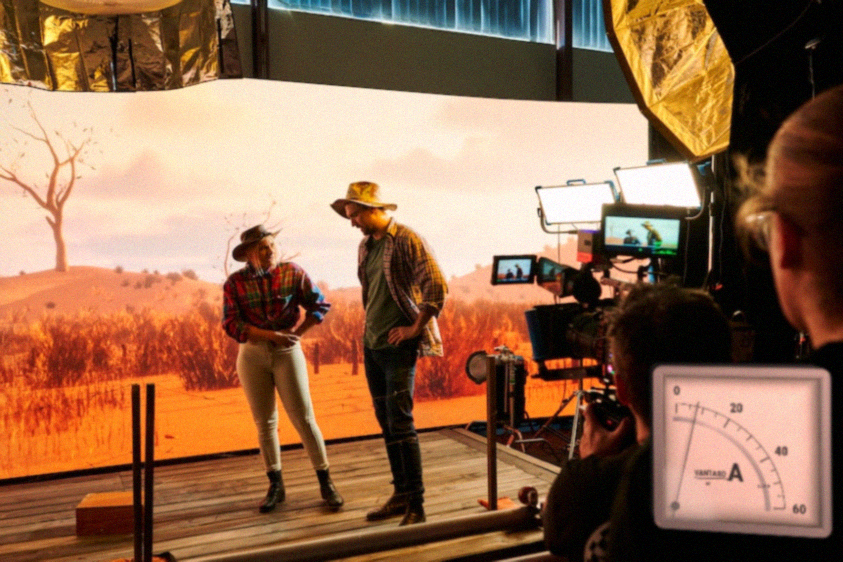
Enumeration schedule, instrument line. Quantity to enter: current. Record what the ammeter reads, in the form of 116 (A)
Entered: 7.5 (A)
